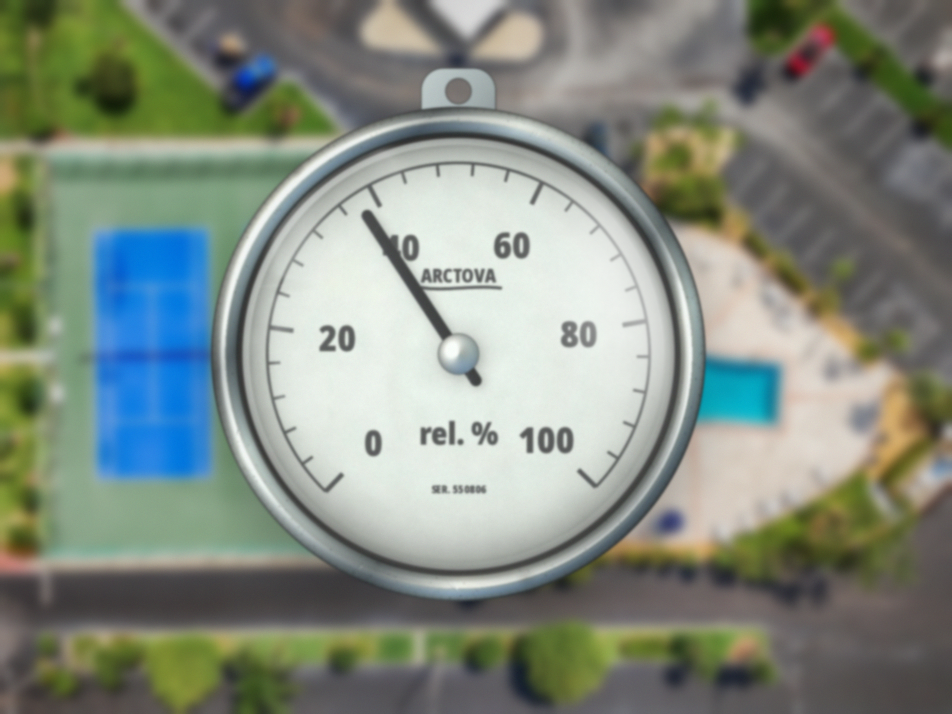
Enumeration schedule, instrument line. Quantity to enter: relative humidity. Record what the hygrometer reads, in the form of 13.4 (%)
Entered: 38 (%)
